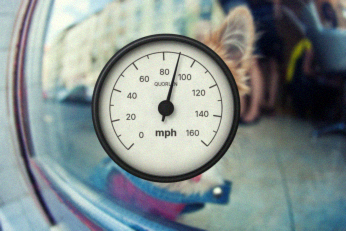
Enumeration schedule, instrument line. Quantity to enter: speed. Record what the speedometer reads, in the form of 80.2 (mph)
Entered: 90 (mph)
